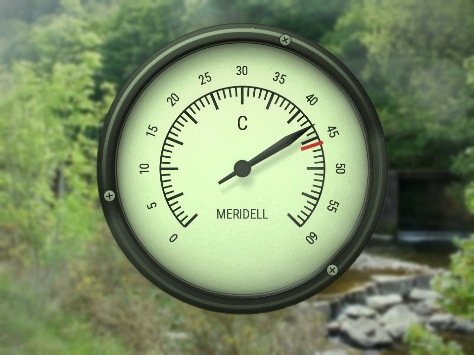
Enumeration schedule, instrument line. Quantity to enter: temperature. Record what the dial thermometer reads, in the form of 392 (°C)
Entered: 43 (°C)
